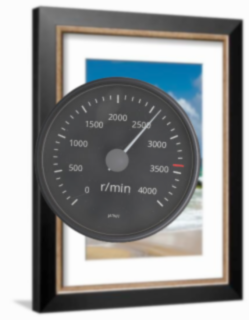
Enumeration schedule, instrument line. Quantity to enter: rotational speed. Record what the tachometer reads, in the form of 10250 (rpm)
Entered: 2600 (rpm)
